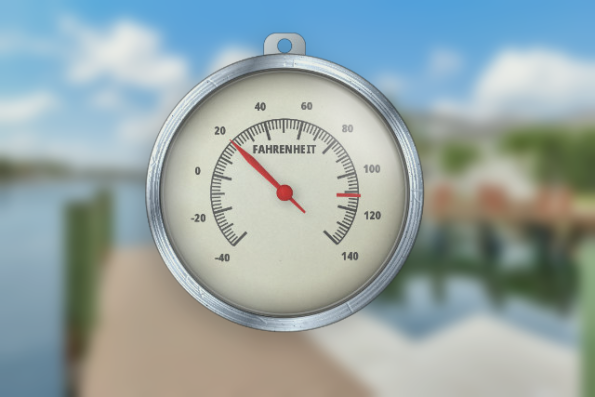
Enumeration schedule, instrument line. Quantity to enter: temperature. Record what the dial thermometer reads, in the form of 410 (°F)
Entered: 20 (°F)
